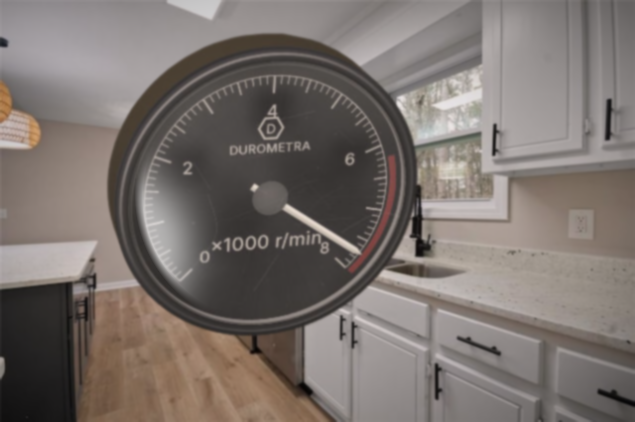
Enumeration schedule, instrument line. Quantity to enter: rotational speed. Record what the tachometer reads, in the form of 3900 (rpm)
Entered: 7700 (rpm)
